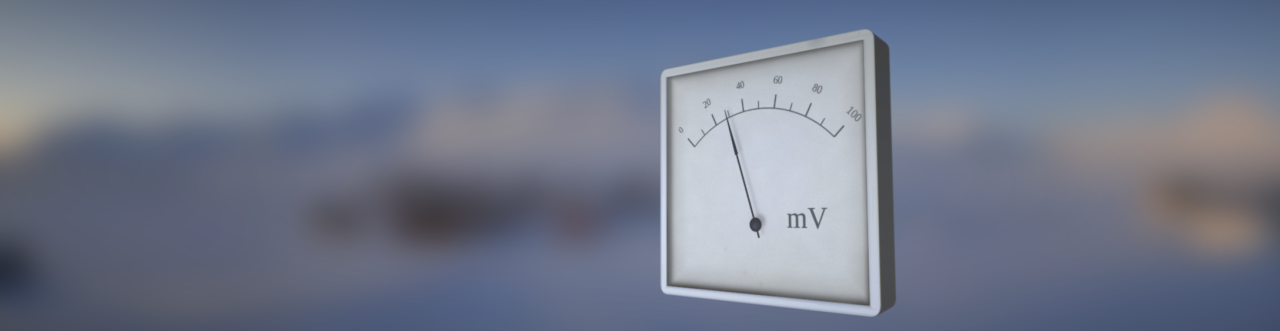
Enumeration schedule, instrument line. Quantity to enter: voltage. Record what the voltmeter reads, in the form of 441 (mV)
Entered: 30 (mV)
